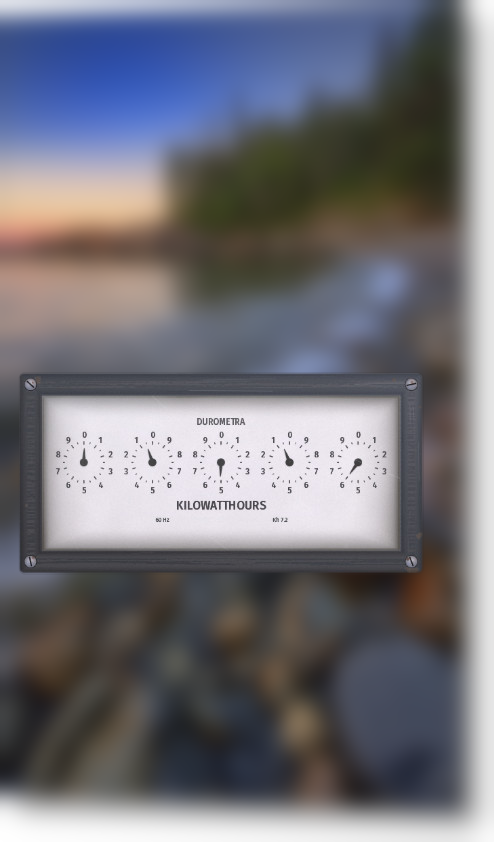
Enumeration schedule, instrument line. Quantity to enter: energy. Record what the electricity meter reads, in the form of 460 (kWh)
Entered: 506 (kWh)
